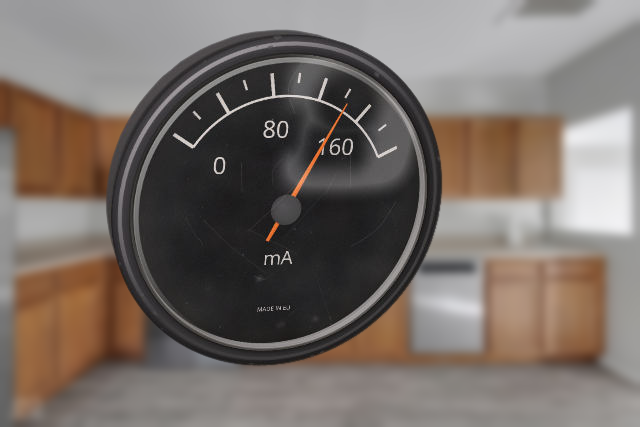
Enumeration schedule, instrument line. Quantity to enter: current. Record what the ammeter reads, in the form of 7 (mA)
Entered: 140 (mA)
